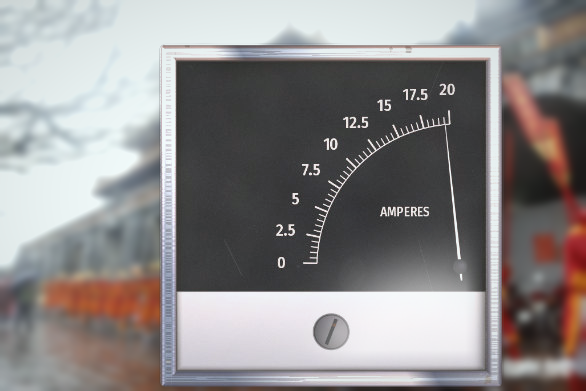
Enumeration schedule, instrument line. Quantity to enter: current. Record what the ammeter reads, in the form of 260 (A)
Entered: 19.5 (A)
